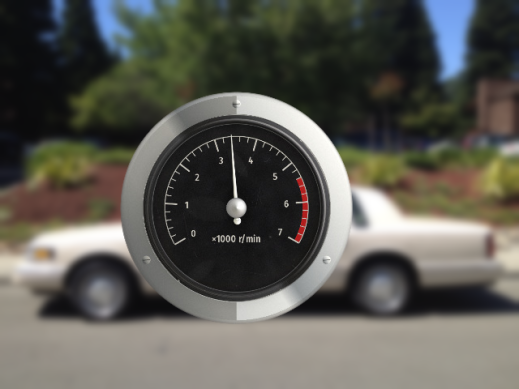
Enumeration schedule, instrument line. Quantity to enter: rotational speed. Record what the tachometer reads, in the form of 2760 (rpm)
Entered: 3400 (rpm)
